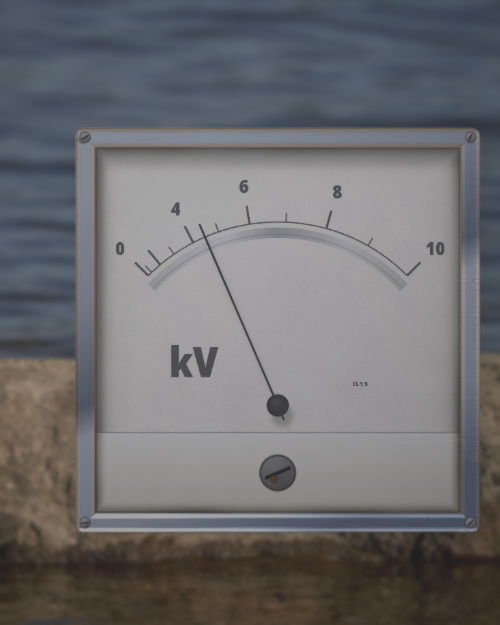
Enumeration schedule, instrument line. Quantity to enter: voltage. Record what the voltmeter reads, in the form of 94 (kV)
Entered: 4.5 (kV)
